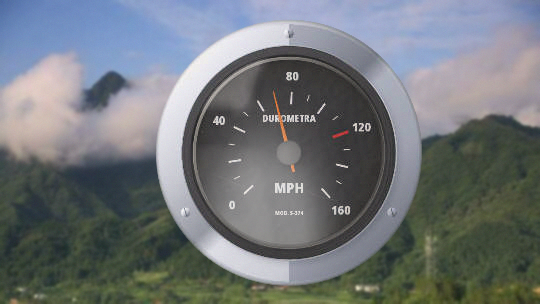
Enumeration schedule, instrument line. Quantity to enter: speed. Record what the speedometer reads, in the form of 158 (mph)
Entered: 70 (mph)
